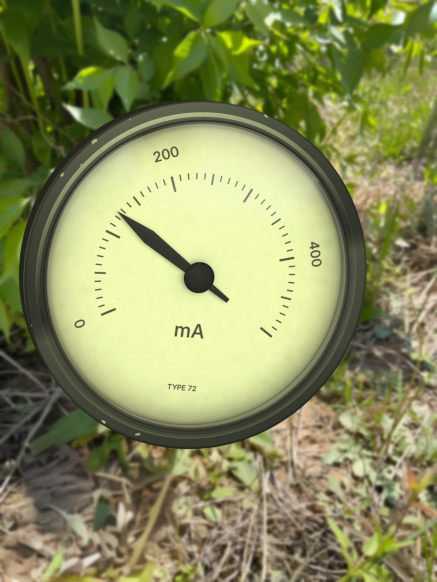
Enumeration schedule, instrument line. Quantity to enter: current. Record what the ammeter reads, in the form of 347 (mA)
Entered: 125 (mA)
